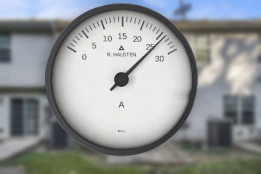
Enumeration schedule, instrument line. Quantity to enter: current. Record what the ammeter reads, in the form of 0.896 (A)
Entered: 26 (A)
